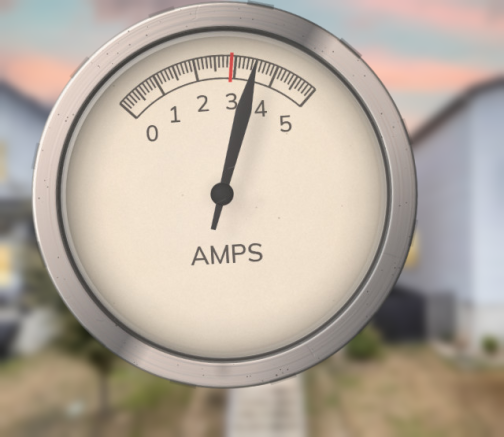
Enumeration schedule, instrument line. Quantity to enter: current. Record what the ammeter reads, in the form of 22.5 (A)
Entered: 3.5 (A)
